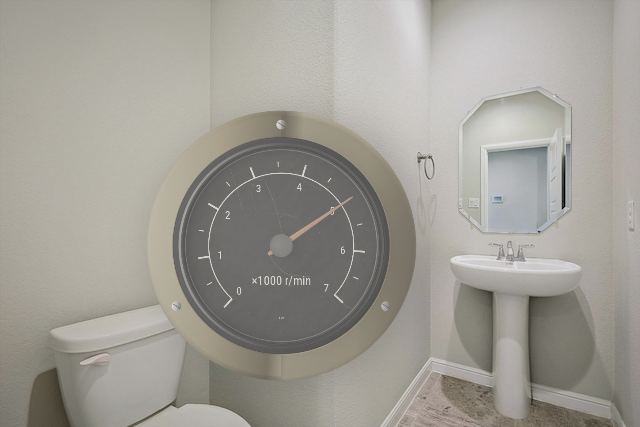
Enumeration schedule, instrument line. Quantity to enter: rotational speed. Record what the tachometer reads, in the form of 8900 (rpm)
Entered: 5000 (rpm)
